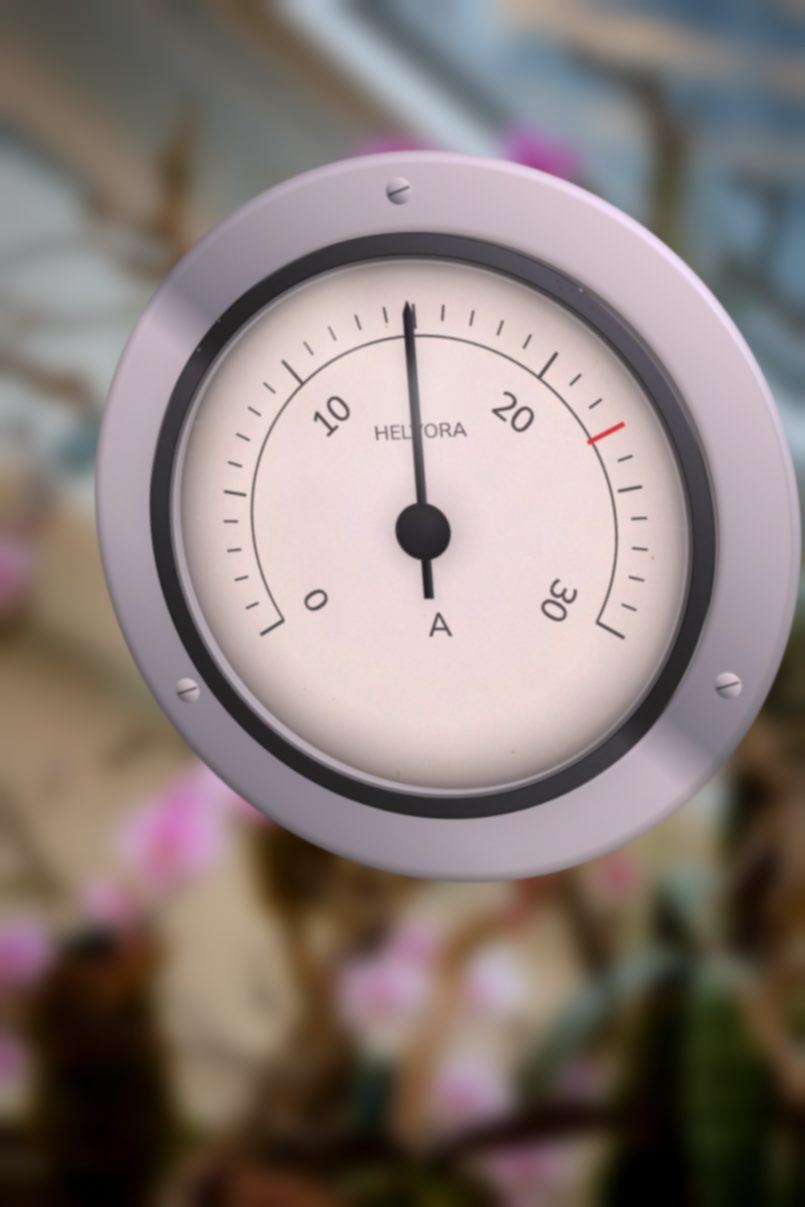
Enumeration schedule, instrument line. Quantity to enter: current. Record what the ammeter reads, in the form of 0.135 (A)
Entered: 15 (A)
